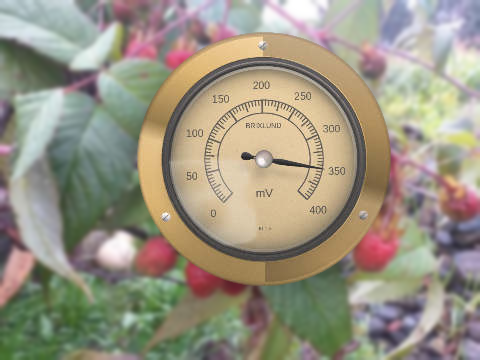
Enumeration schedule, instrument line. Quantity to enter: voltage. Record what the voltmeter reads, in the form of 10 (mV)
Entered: 350 (mV)
